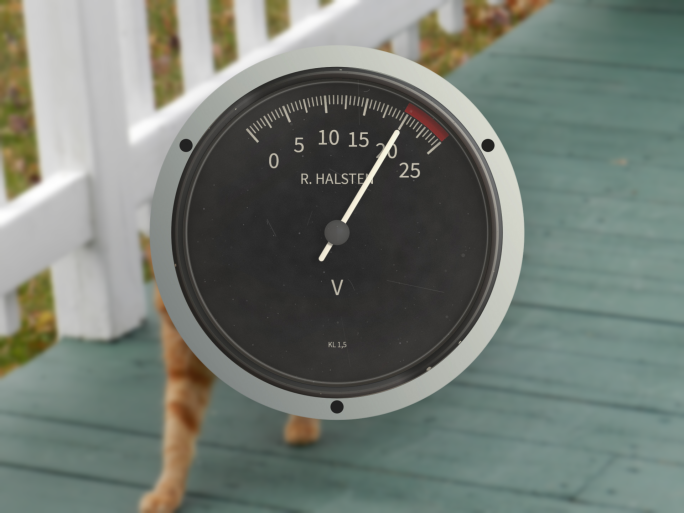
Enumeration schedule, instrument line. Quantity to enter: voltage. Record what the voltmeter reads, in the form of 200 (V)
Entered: 20 (V)
